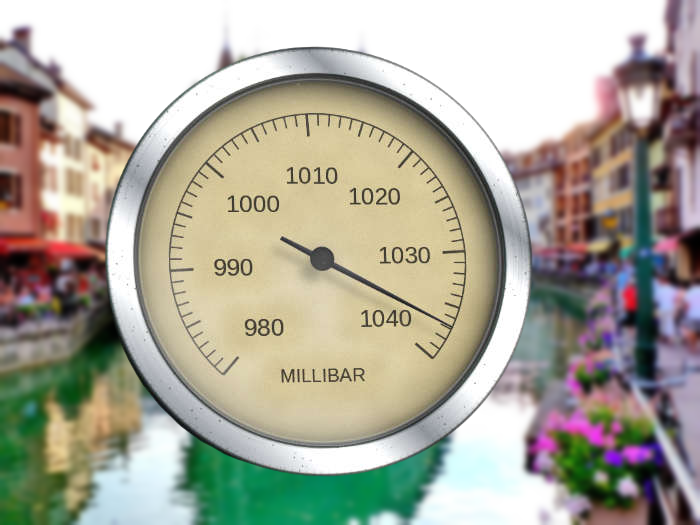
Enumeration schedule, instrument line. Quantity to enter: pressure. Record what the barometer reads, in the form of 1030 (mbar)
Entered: 1037 (mbar)
